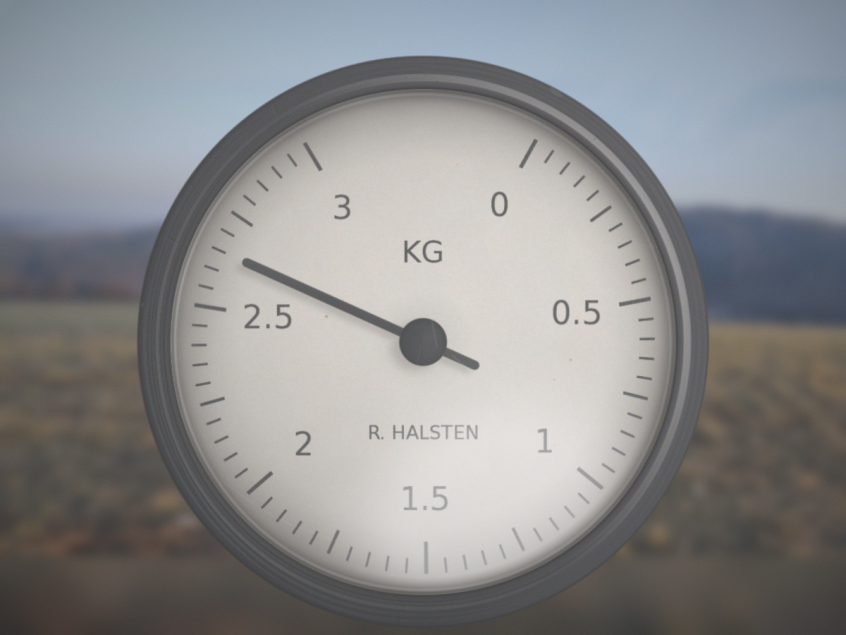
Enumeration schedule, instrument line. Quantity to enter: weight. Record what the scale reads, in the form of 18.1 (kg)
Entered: 2.65 (kg)
